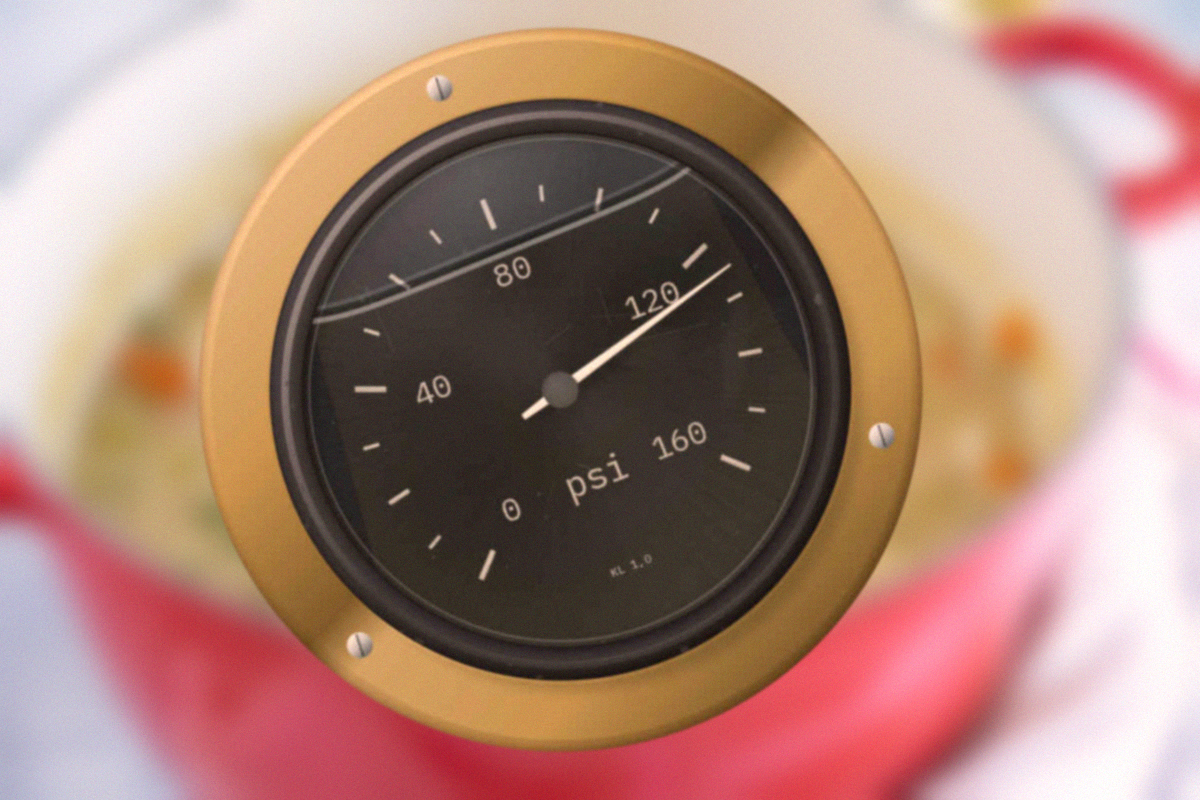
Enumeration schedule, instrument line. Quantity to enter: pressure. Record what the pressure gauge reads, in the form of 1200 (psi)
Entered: 125 (psi)
